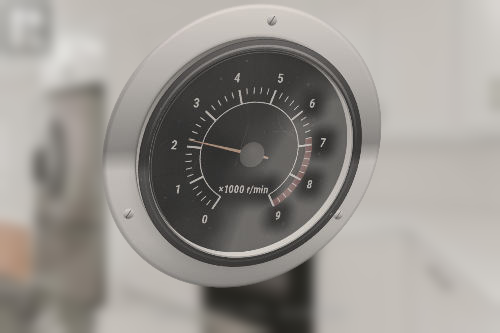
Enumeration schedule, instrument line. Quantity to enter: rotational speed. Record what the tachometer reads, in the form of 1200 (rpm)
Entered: 2200 (rpm)
